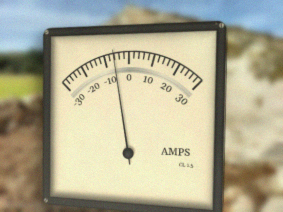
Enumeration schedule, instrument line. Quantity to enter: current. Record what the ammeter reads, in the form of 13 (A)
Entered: -6 (A)
